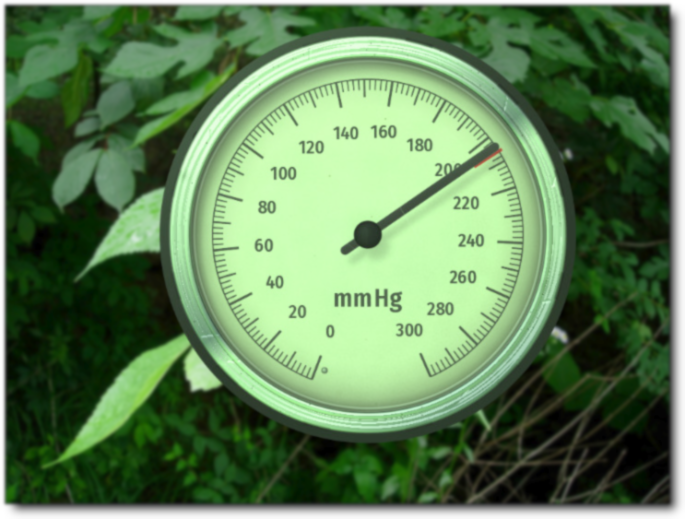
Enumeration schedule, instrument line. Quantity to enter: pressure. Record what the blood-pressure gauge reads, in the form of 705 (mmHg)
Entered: 204 (mmHg)
